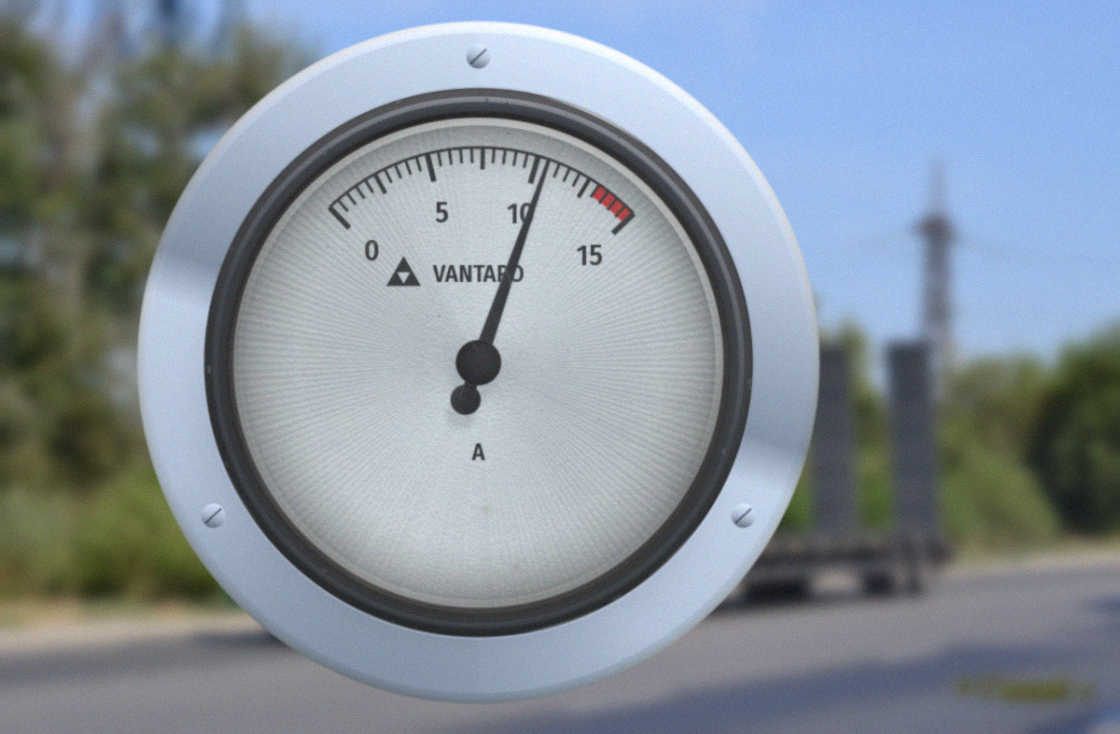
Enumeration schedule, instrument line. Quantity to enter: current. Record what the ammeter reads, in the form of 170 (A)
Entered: 10.5 (A)
